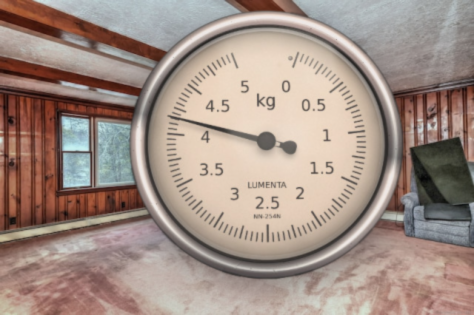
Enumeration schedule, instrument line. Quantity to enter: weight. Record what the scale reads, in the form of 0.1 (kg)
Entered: 4.15 (kg)
